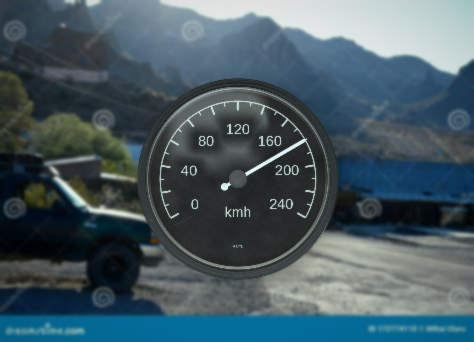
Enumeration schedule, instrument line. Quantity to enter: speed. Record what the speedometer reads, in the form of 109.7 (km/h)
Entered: 180 (km/h)
